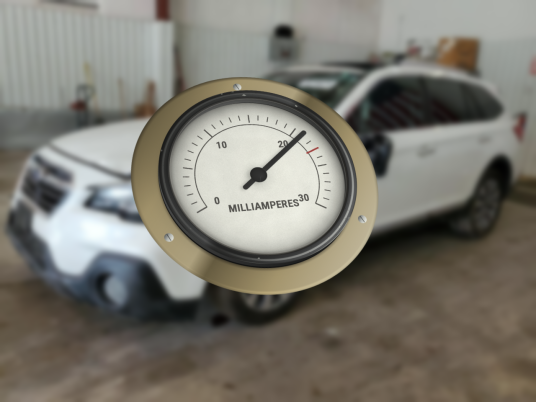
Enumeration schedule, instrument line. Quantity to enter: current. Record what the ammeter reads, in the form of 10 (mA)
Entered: 21 (mA)
